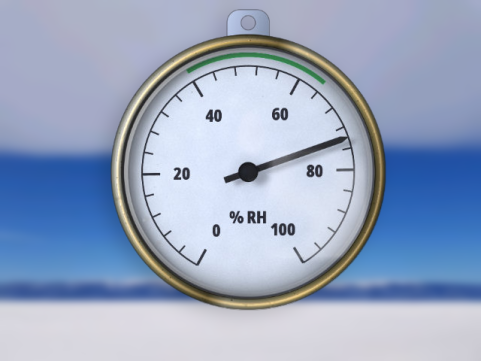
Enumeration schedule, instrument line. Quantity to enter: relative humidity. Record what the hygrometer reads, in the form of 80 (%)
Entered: 74 (%)
